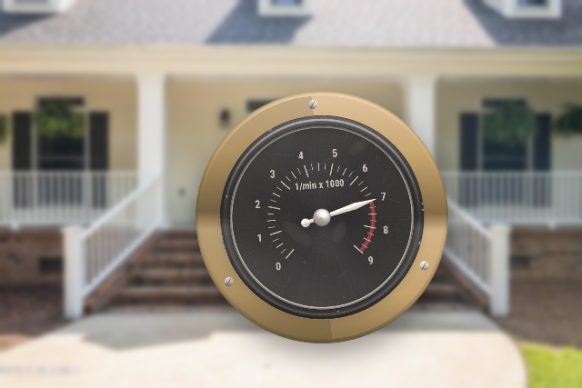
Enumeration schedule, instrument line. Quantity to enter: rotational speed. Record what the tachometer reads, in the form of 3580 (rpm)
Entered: 7000 (rpm)
